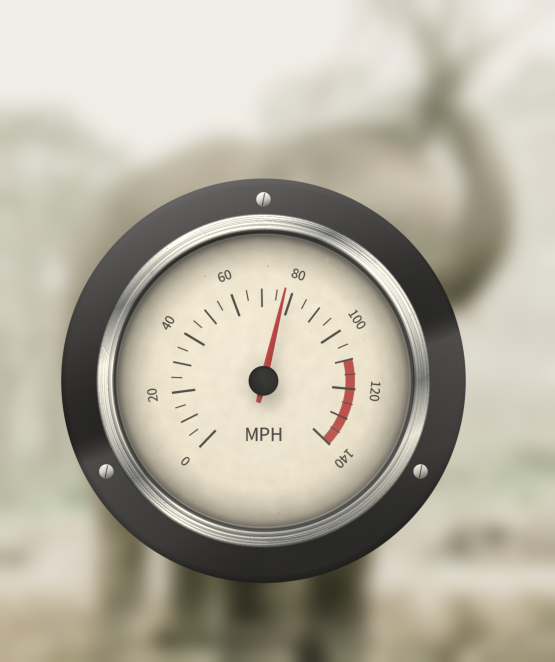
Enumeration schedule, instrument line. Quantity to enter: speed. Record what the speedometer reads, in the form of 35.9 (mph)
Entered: 77.5 (mph)
